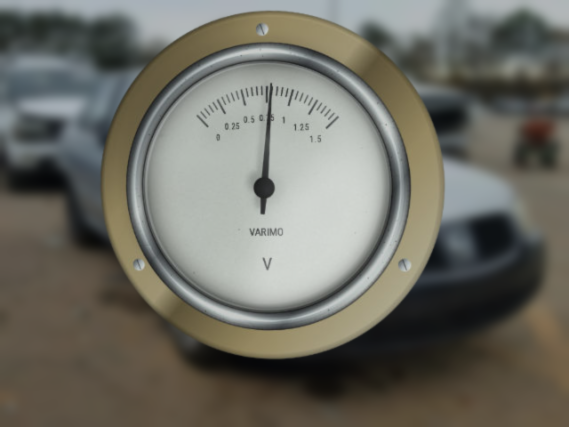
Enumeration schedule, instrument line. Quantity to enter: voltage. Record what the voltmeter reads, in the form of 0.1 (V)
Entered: 0.8 (V)
